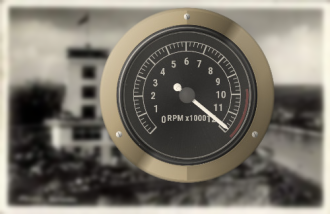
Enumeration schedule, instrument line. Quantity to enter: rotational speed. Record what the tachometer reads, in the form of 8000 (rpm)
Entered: 11800 (rpm)
